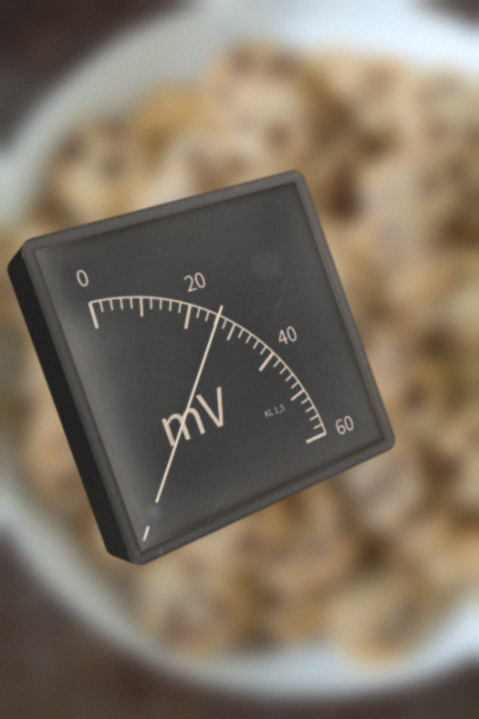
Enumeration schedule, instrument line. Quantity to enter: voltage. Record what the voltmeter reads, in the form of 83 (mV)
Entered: 26 (mV)
